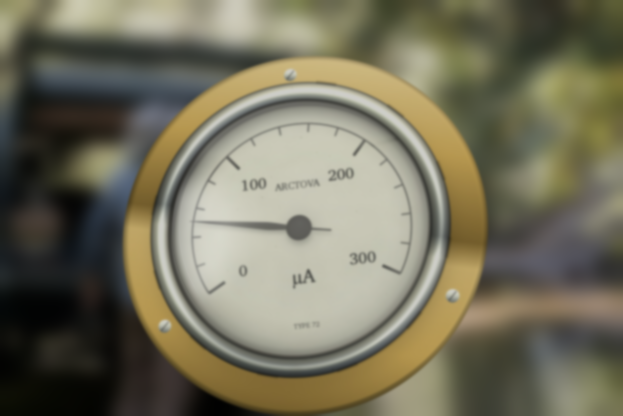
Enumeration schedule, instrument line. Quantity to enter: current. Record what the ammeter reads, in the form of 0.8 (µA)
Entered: 50 (µA)
